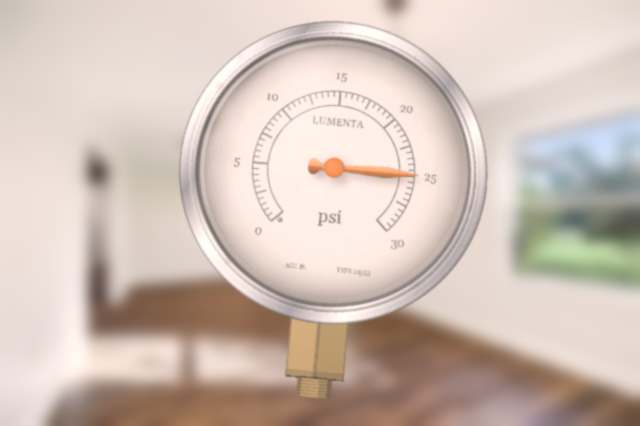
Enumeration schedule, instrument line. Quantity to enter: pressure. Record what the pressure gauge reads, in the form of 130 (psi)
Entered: 25 (psi)
